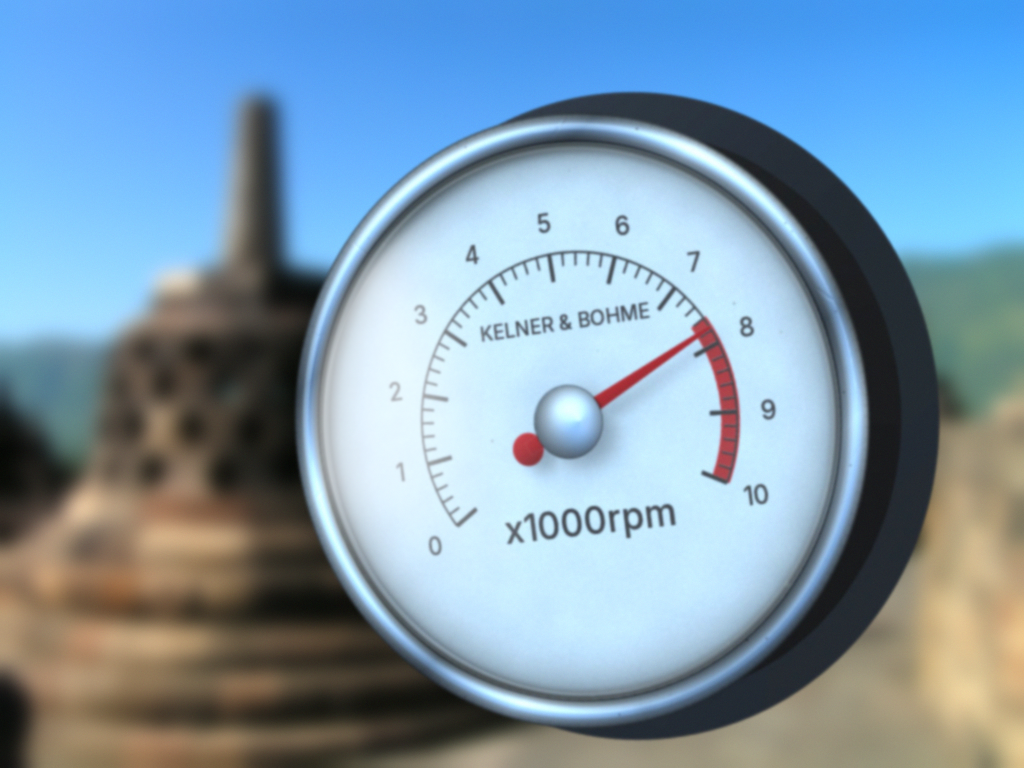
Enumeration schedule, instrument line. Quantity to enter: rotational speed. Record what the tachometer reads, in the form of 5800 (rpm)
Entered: 7800 (rpm)
